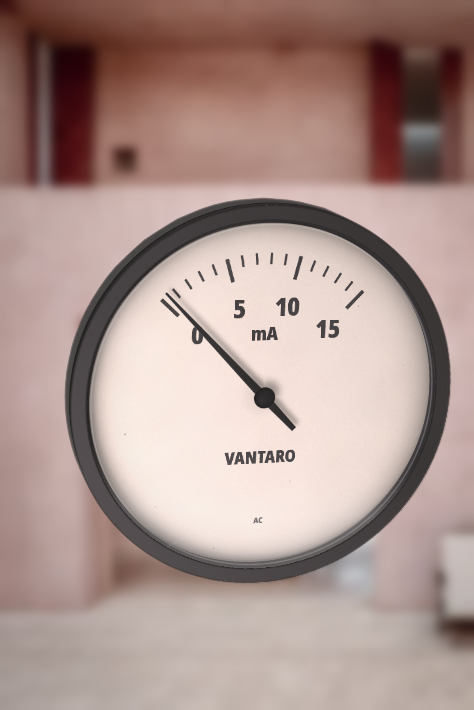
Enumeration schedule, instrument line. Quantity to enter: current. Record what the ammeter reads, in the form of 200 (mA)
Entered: 0.5 (mA)
